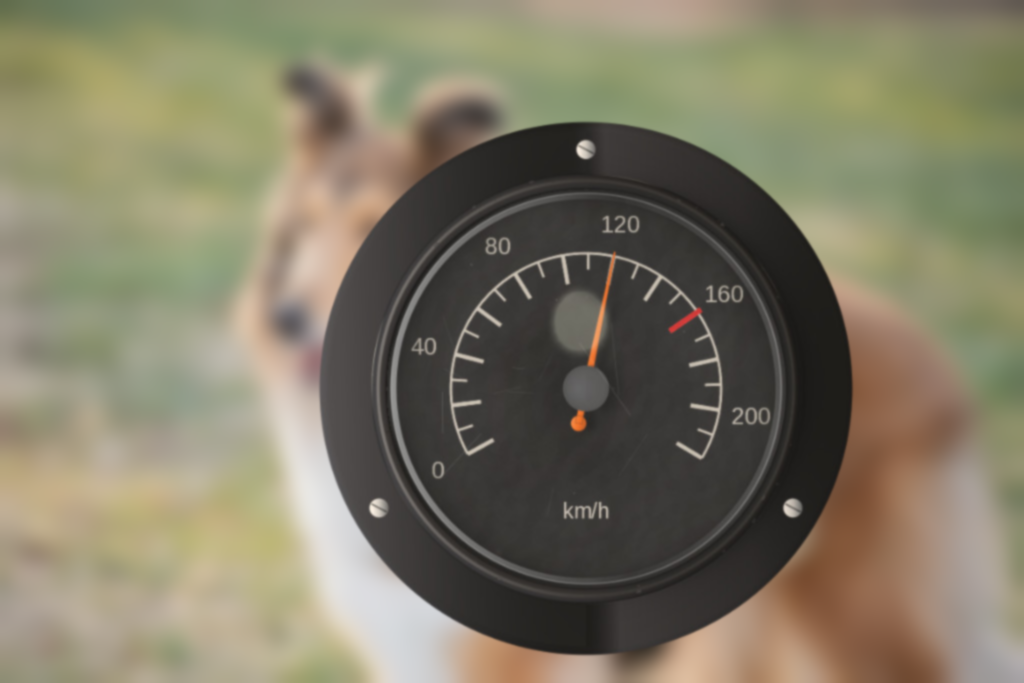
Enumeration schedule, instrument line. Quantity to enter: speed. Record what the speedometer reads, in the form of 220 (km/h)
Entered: 120 (km/h)
